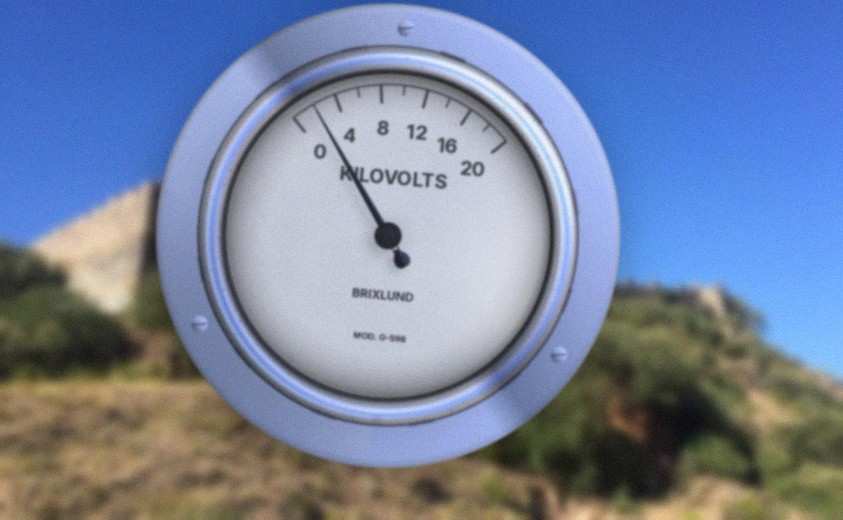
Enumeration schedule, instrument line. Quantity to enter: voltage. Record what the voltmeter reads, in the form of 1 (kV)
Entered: 2 (kV)
